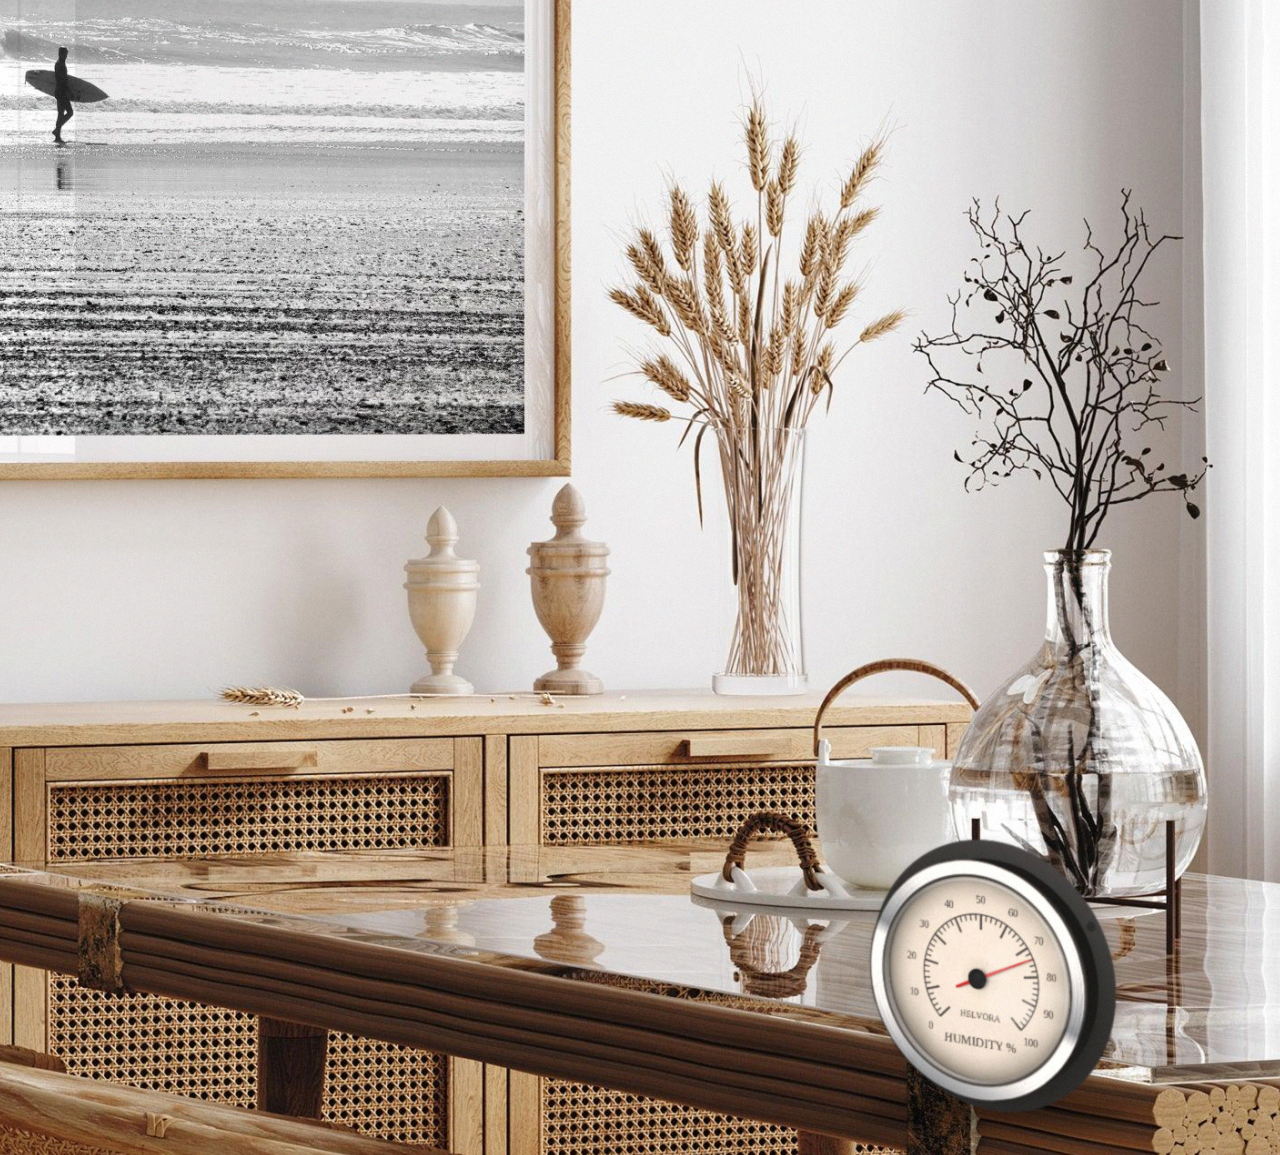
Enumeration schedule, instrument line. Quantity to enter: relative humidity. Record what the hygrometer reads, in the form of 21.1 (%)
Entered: 74 (%)
